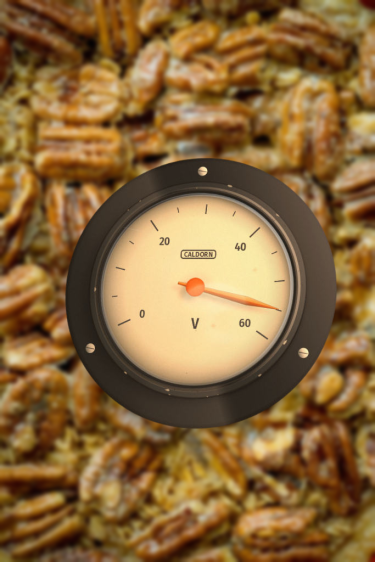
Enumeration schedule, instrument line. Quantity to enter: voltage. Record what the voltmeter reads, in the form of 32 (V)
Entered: 55 (V)
